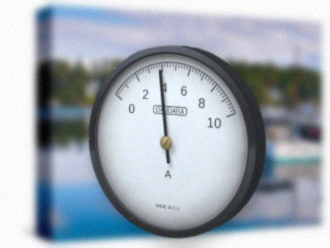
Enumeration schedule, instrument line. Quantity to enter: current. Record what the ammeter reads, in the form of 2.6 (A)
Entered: 4 (A)
